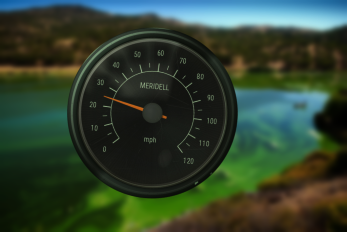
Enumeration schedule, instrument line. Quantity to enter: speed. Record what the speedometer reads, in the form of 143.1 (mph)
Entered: 25 (mph)
